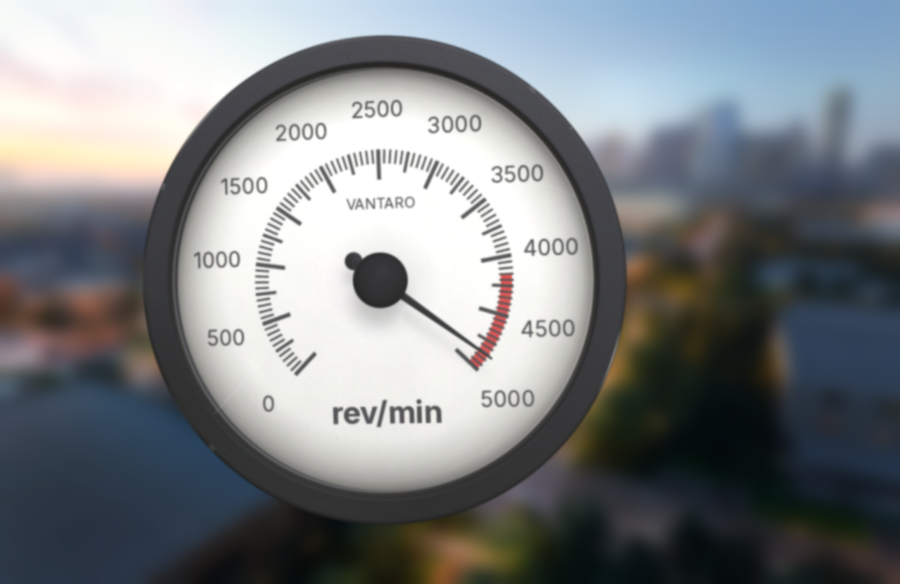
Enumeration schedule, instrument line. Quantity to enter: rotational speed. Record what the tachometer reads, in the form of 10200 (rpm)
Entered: 4850 (rpm)
